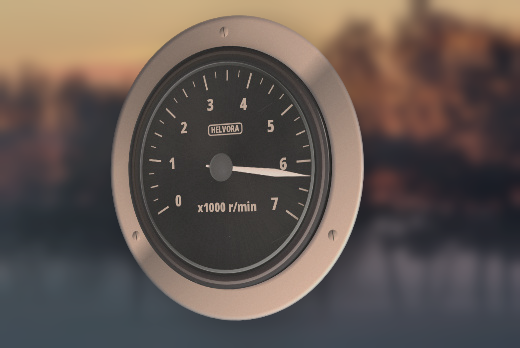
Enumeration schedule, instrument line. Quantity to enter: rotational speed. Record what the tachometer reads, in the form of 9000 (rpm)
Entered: 6250 (rpm)
